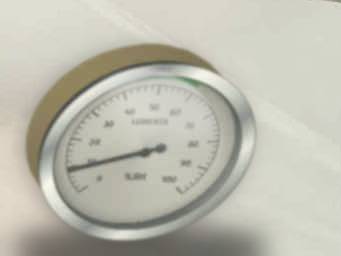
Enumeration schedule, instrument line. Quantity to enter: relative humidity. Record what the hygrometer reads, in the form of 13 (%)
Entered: 10 (%)
